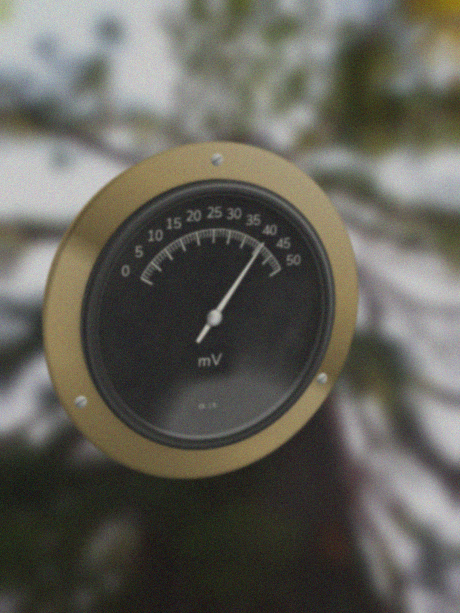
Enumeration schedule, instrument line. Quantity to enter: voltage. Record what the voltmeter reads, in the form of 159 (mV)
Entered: 40 (mV)
